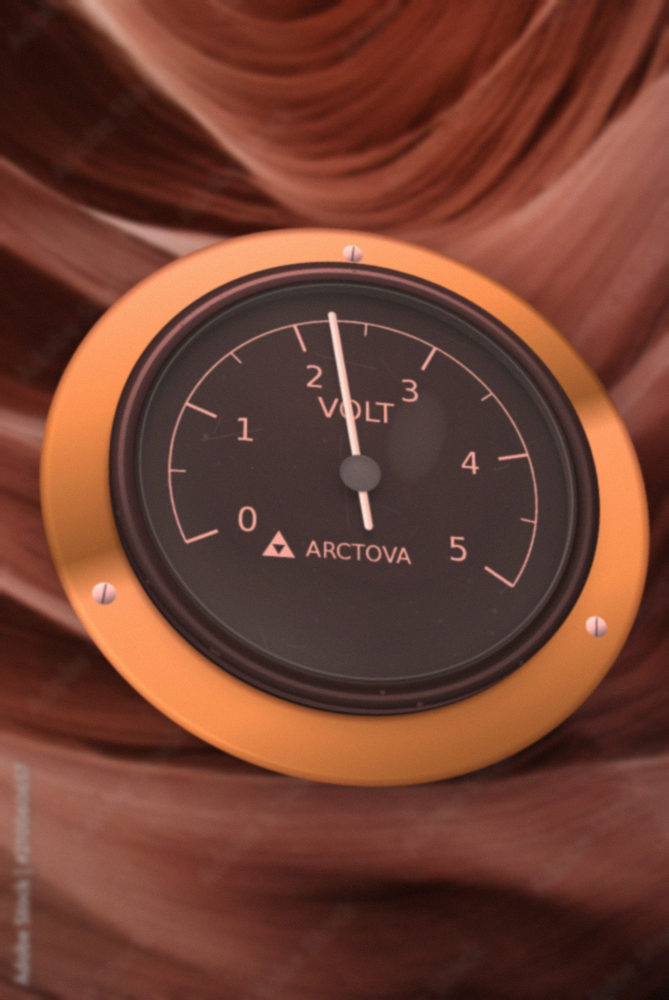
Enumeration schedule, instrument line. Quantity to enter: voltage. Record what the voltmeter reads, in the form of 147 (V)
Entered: 2.25 (V)
